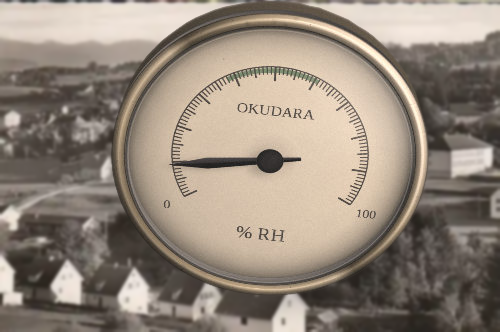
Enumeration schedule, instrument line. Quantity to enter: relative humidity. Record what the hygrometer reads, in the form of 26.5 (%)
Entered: 10 (%)
